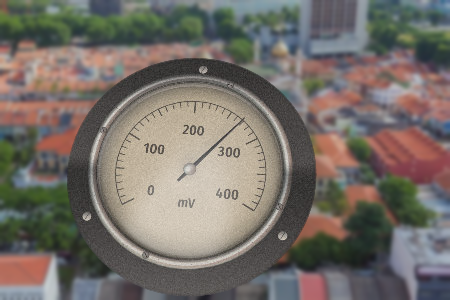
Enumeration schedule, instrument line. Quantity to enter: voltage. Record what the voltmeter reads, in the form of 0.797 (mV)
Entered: 270 (mV)
